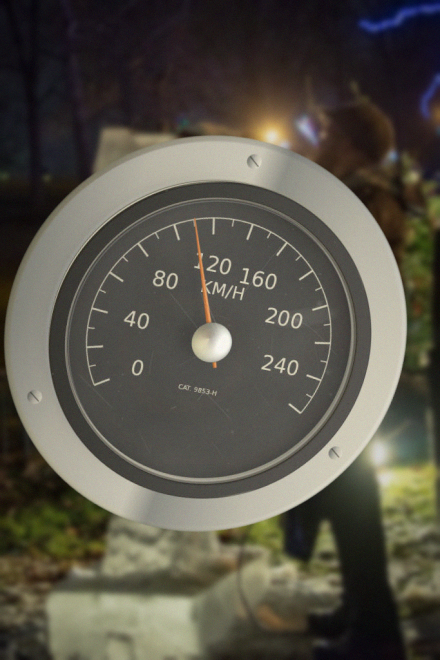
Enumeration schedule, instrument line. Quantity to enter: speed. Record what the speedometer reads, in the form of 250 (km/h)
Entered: 110 (km/h)
